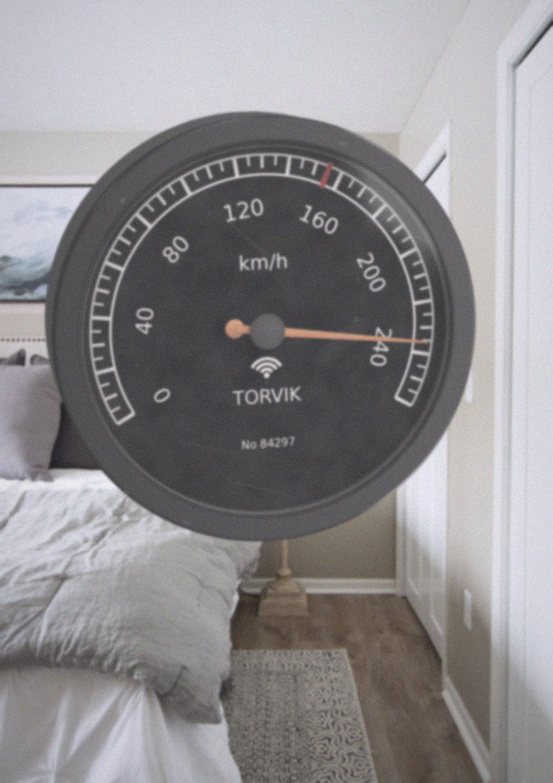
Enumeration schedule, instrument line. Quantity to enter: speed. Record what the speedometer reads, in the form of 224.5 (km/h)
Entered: 235 (km/h)
